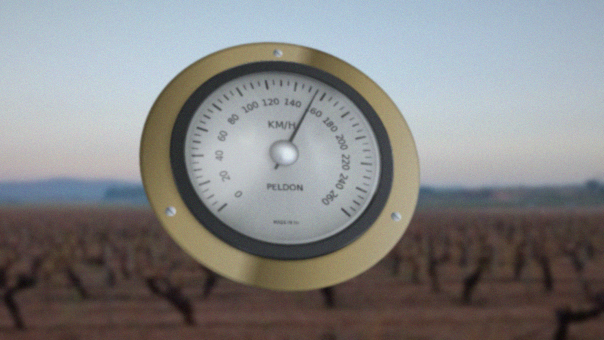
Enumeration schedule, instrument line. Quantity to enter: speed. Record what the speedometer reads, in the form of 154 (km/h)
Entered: 155 (km/h)
